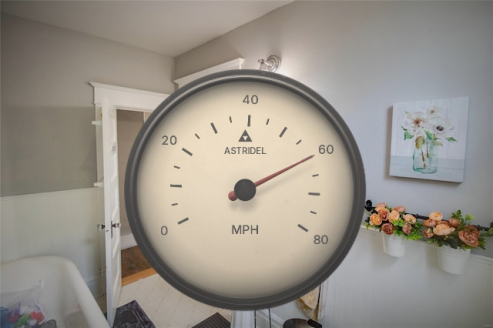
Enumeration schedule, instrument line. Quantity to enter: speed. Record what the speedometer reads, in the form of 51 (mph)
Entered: 60 (mph)
